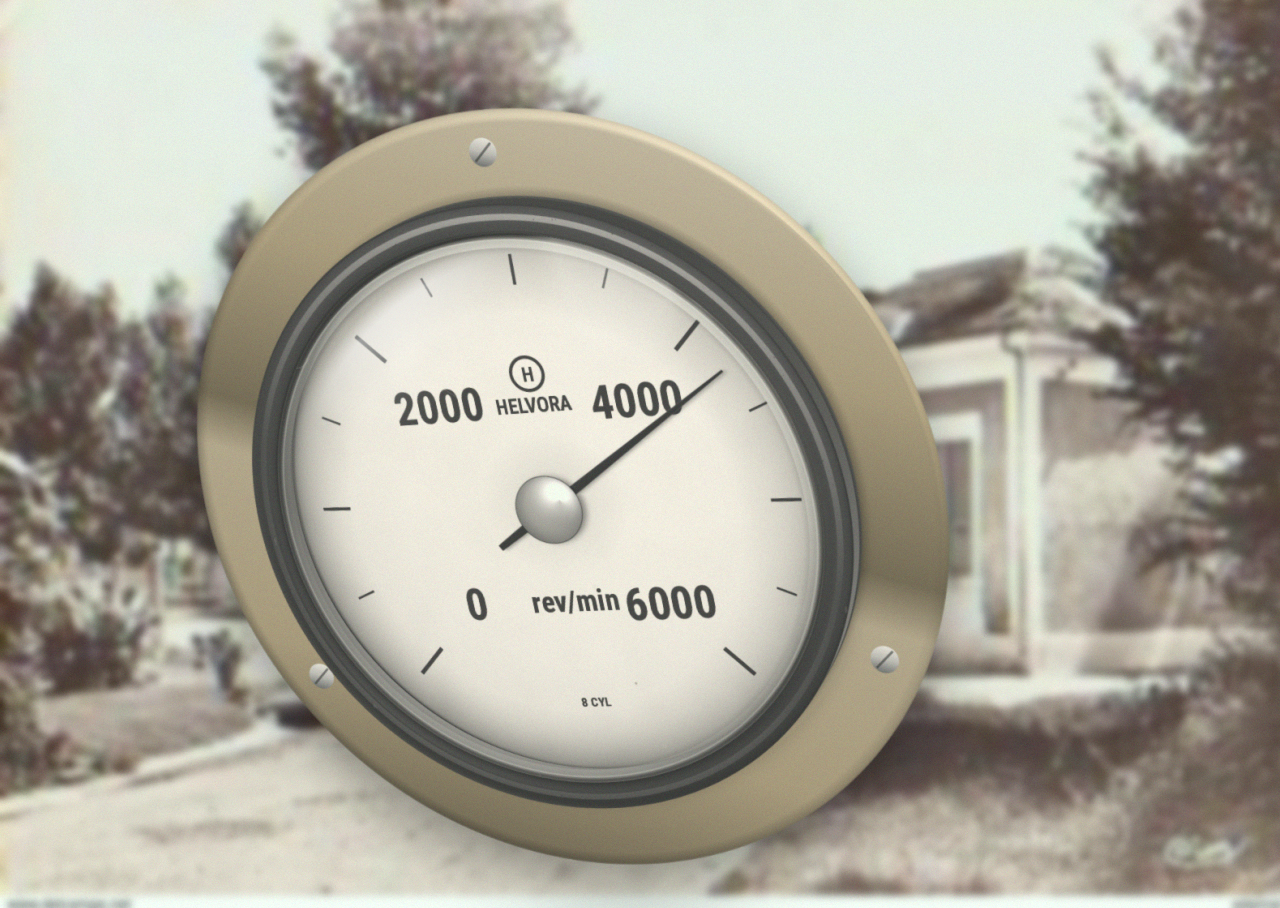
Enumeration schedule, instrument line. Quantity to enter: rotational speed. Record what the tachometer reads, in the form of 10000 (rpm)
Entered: 4250 (rpm)
